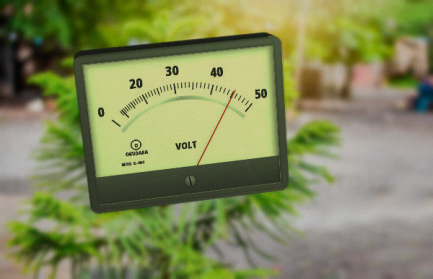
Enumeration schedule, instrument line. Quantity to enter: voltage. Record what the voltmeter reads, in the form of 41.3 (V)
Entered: 45 (V)
